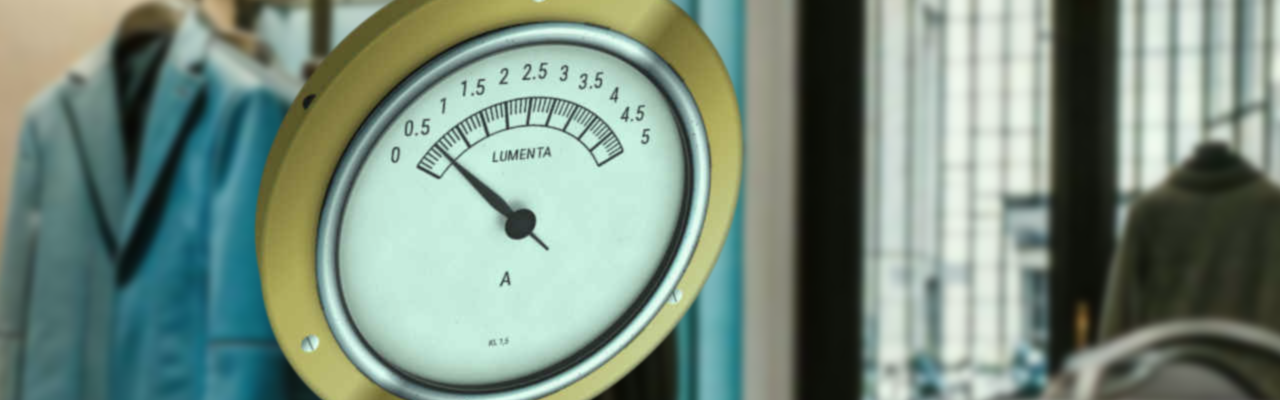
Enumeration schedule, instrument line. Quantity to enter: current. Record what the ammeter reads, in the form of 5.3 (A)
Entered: 0.5 (A)
